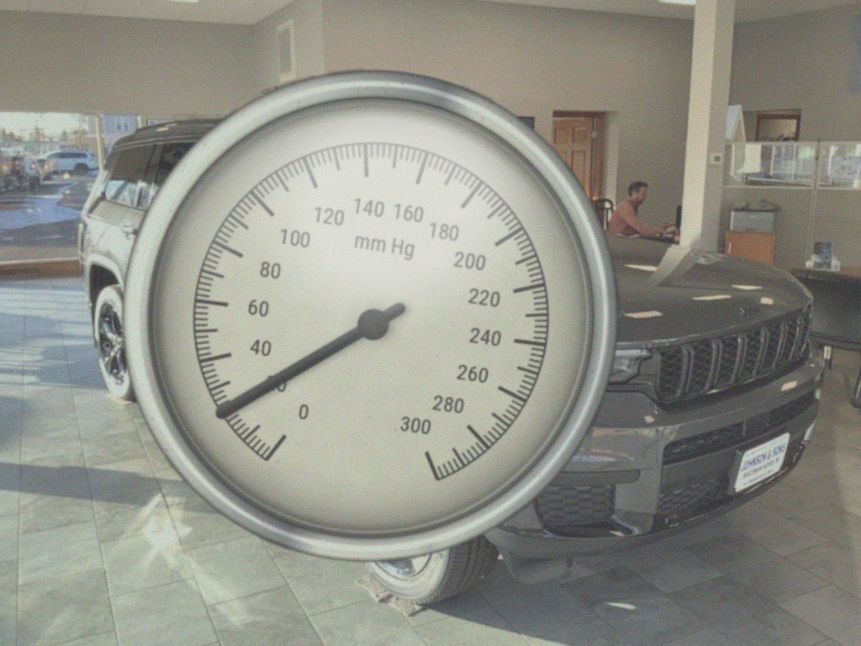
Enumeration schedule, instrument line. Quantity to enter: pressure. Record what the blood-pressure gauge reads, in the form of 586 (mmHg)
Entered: 22 (mmHg)
